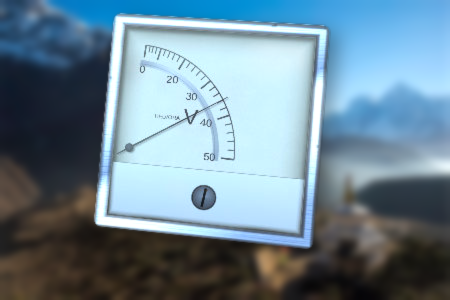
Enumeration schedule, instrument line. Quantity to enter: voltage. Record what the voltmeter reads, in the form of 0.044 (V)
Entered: 36 (V)
